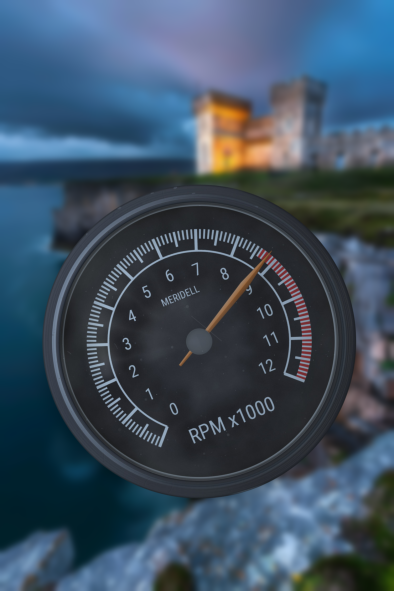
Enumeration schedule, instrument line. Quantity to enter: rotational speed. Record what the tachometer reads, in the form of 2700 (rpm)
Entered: 8800 (rpm)
